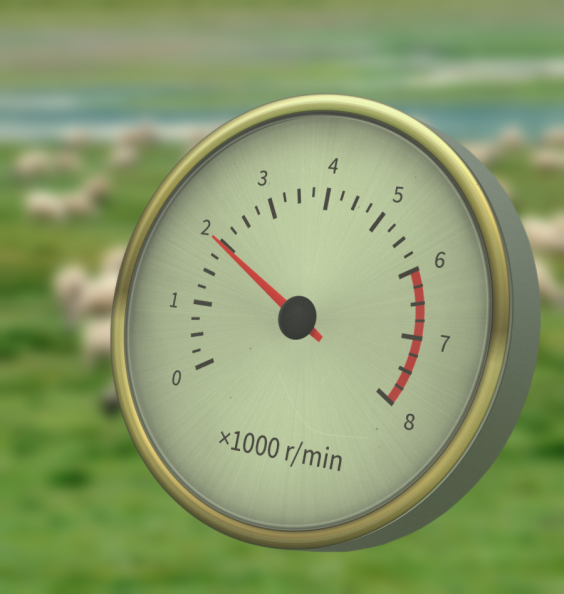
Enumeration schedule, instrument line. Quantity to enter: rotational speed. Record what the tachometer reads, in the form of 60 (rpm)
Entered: 2000 (rpm)
